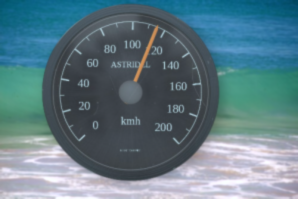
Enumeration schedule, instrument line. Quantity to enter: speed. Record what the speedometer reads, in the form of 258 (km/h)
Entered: 115 (km/h)
